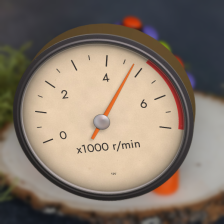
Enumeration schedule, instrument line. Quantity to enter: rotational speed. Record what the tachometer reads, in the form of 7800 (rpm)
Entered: 4750 (rpm)
